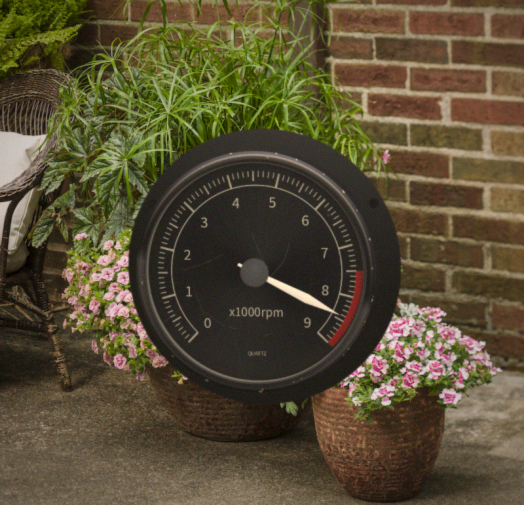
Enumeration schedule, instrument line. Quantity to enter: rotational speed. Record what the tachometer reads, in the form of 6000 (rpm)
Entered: 8400 (rpm)
